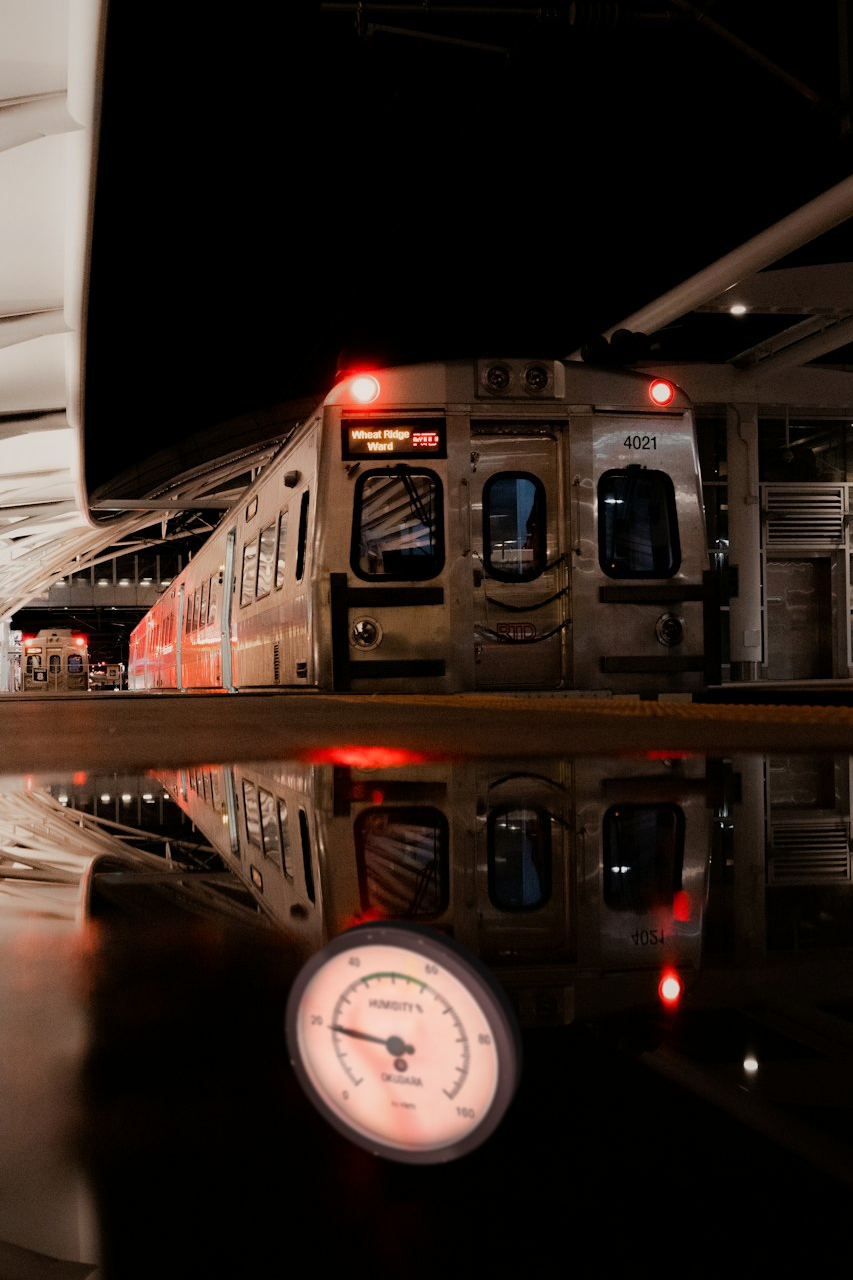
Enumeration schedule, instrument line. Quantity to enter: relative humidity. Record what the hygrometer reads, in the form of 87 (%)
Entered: 20 (%)
